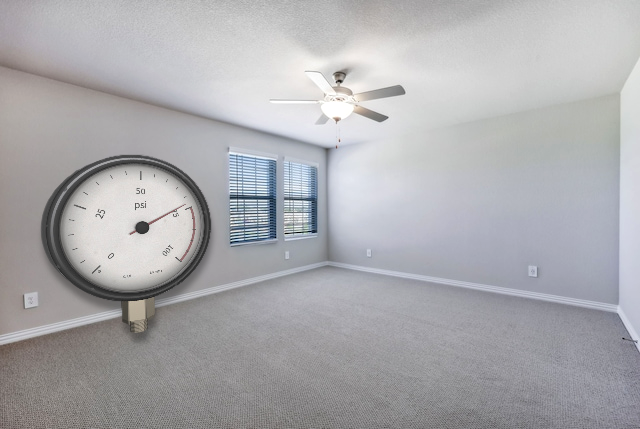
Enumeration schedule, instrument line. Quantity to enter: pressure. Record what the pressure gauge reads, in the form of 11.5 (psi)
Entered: 72.5 (psi)
